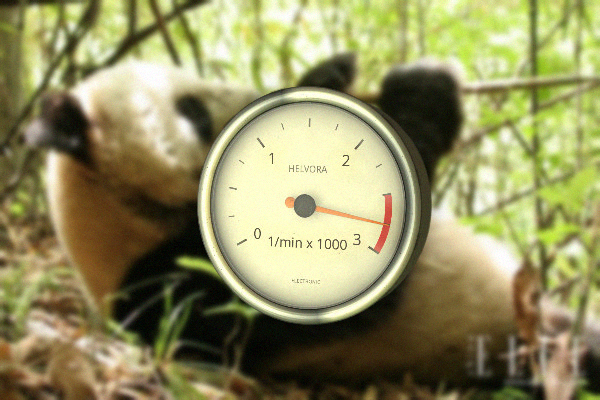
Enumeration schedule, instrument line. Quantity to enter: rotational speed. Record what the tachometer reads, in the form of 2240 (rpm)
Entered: 2750 (rpm)
